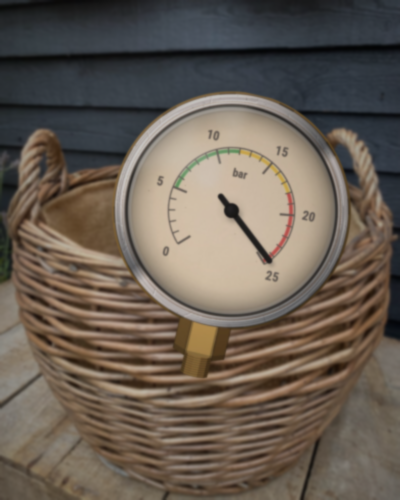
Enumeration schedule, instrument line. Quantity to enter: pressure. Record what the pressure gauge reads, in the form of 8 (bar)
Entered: 24.5 (bar)
